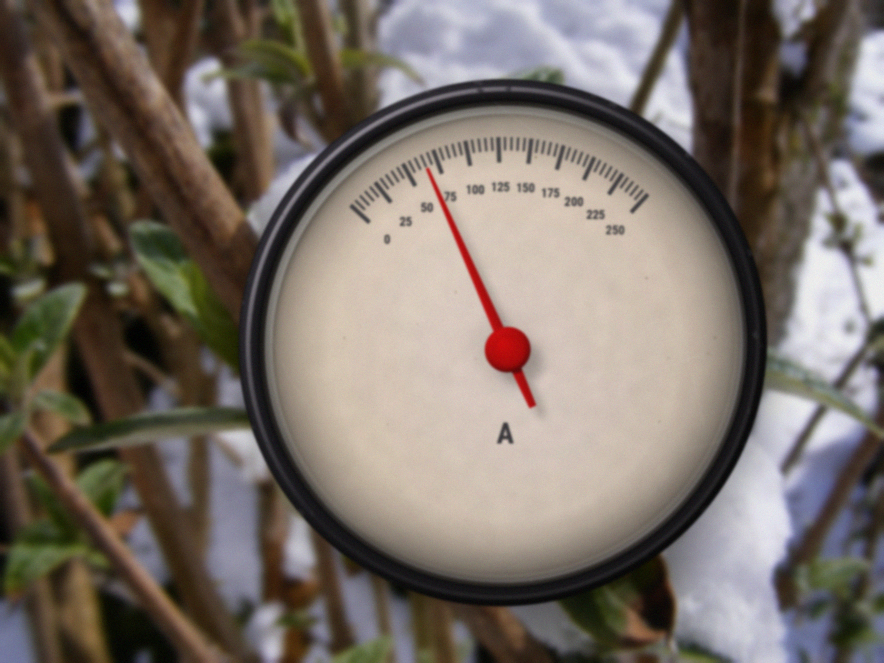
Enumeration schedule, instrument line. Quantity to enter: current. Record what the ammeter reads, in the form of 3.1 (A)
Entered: 65 (A)
